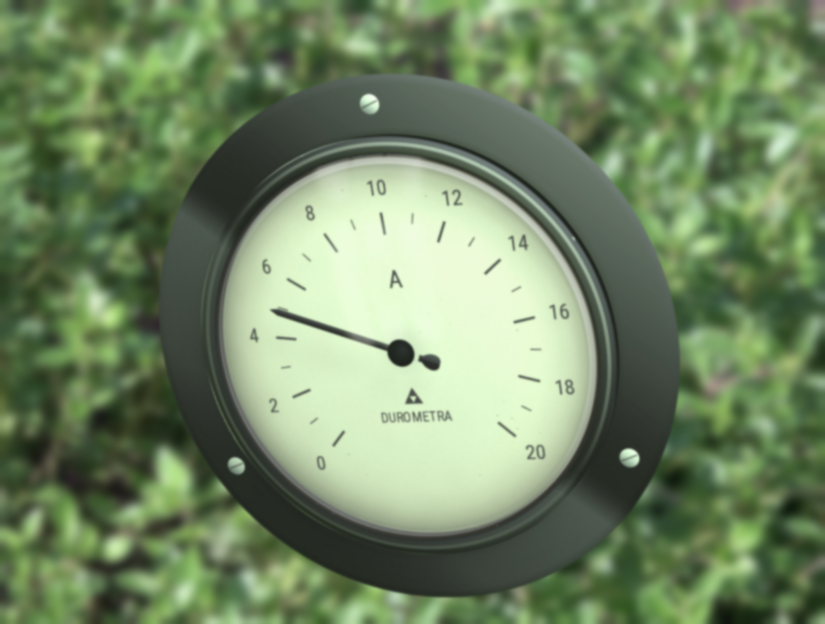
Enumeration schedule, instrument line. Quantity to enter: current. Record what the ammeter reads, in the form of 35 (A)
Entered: 5 (A)
